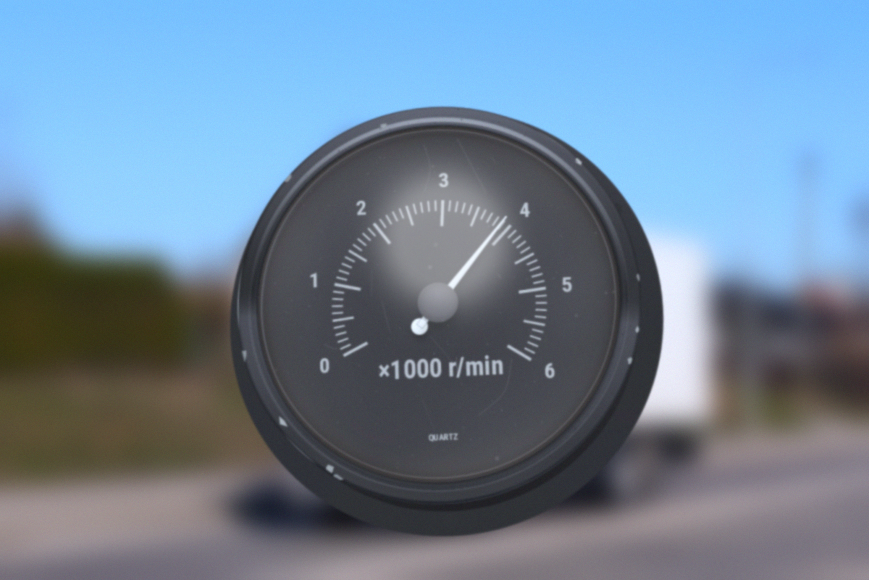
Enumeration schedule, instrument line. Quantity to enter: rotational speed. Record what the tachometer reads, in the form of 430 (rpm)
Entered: 3900 (rpm)
